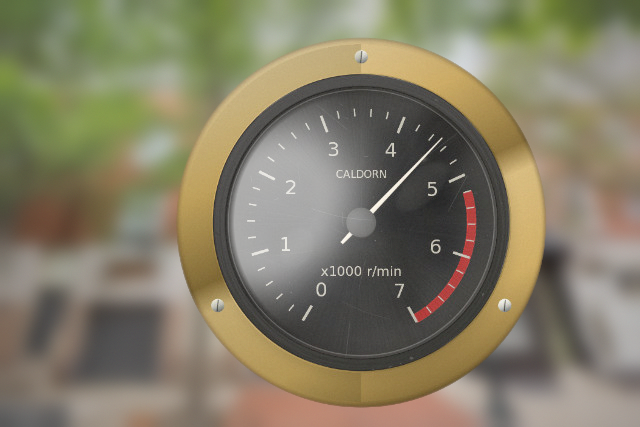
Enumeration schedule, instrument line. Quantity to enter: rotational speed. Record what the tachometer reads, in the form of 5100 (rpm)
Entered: 4500 (rpm)
